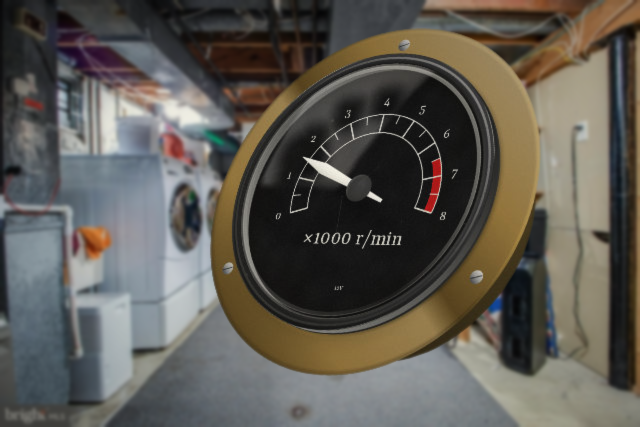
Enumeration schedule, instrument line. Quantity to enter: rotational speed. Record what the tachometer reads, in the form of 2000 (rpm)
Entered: 1500 (rpm)
